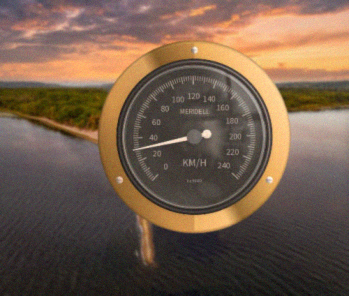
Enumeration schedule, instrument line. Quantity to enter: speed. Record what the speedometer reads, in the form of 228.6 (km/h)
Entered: 30 (km/h)
